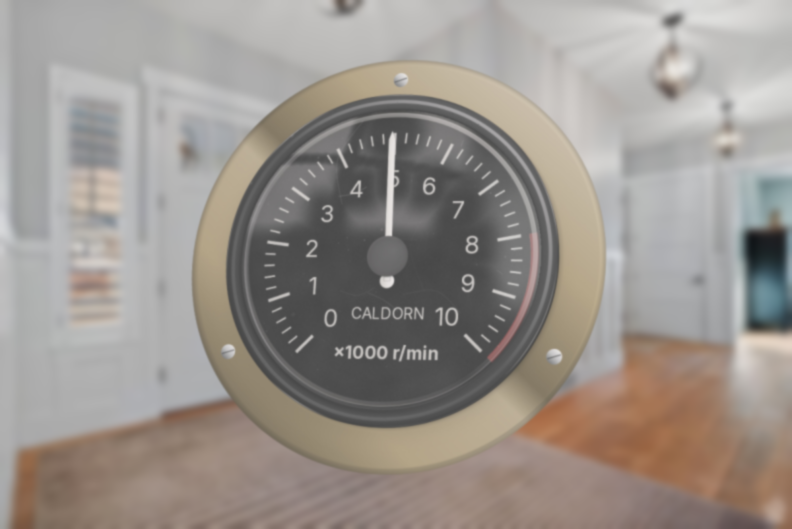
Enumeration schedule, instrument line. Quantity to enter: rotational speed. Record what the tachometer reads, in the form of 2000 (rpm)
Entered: 5000 (rpm)
